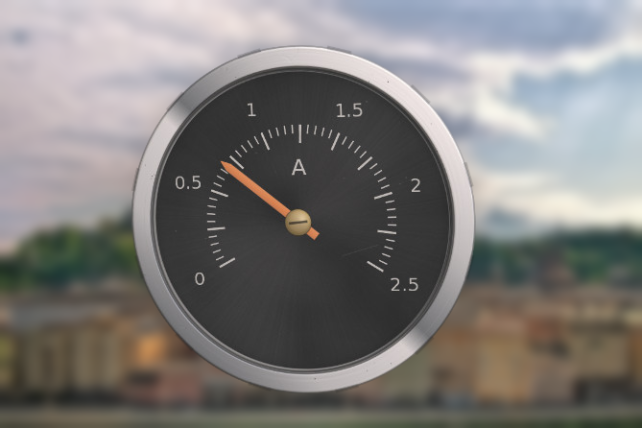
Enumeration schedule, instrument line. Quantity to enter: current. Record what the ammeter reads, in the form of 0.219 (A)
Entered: 0.7 (A)
